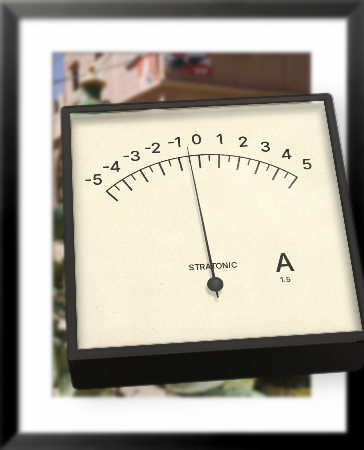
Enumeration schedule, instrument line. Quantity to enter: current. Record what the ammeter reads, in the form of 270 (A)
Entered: -0.5 (A)
